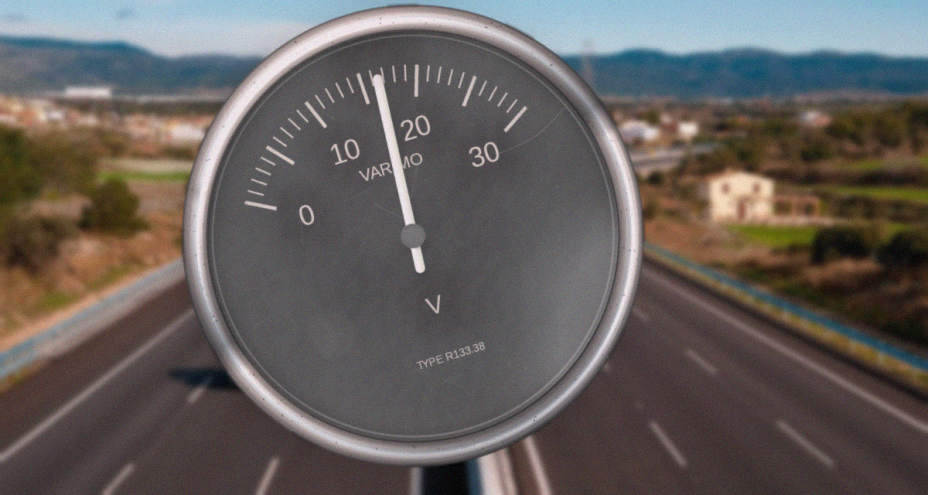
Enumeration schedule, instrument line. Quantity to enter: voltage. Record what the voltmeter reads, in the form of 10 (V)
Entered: 16.5 (V)
